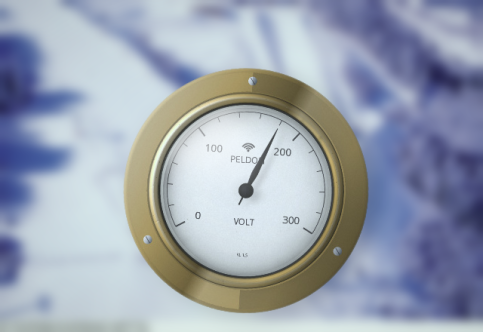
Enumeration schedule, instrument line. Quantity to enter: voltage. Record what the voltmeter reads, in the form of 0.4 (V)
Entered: 180 (V)
